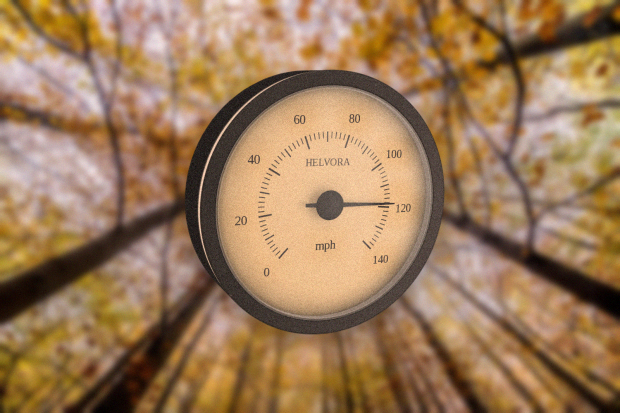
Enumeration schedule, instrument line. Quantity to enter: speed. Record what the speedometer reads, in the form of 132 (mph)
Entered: 118 (mph)
